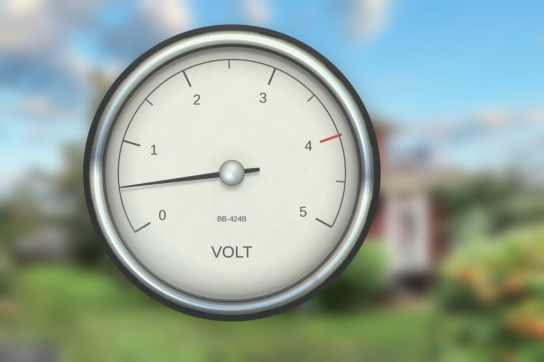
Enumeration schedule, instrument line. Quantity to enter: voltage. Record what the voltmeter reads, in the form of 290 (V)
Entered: 0.5 (V)
